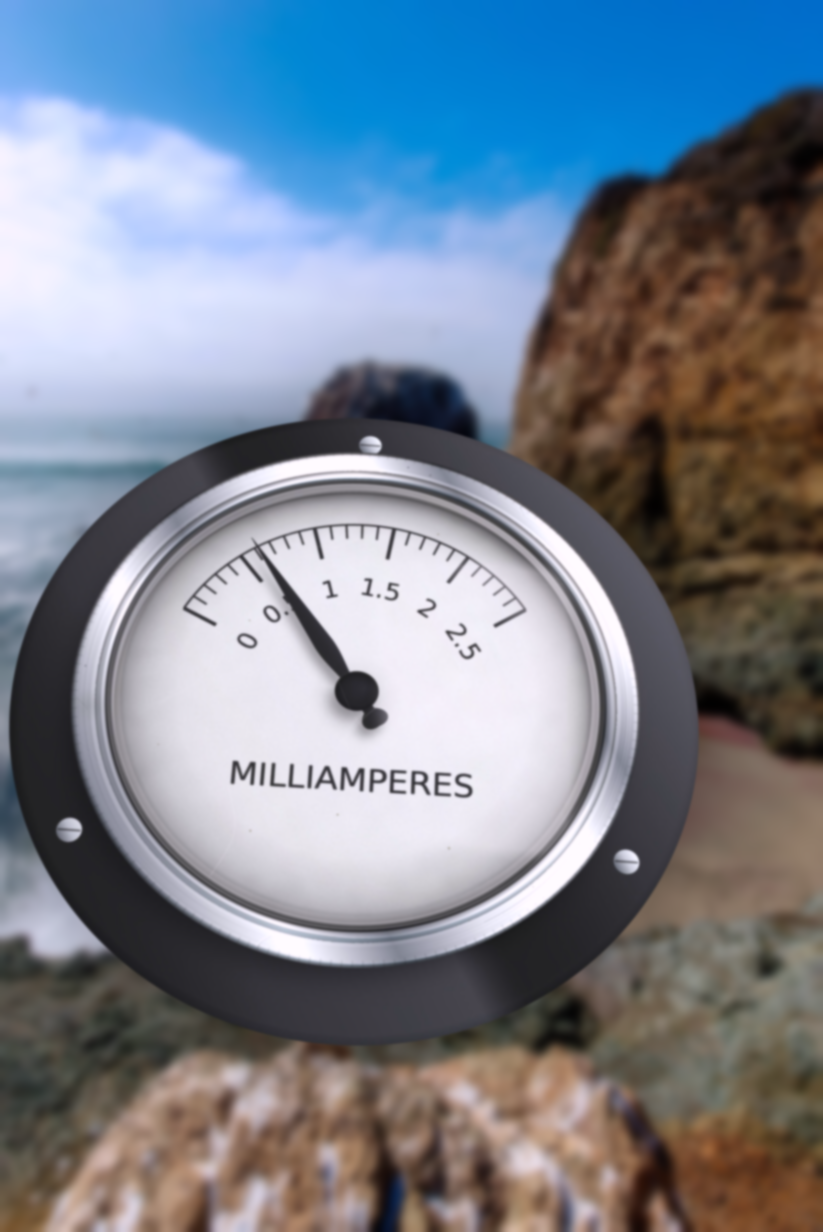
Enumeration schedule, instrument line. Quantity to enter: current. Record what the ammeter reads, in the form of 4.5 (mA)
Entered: 0.6 (mA)
